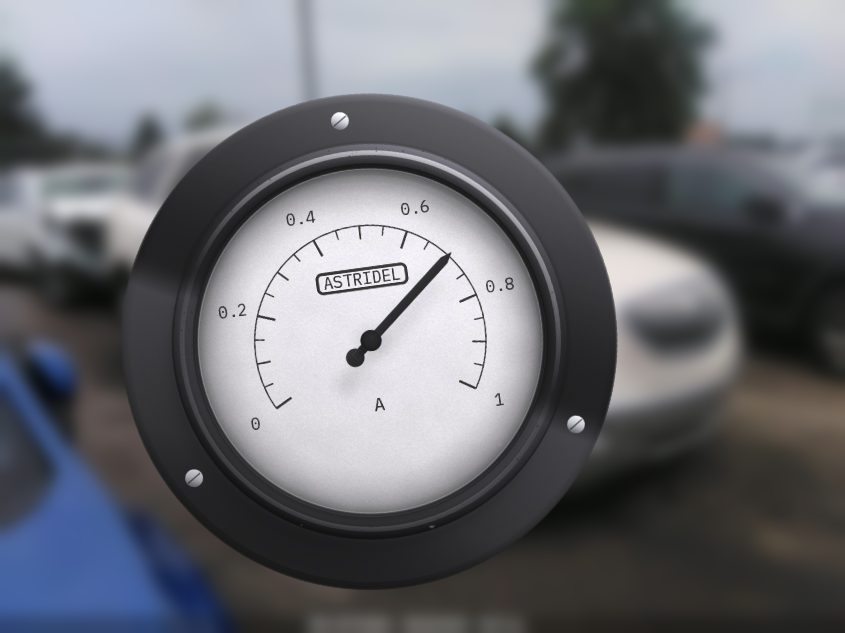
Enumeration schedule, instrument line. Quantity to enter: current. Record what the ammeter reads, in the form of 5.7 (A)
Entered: 0.7 (A)
